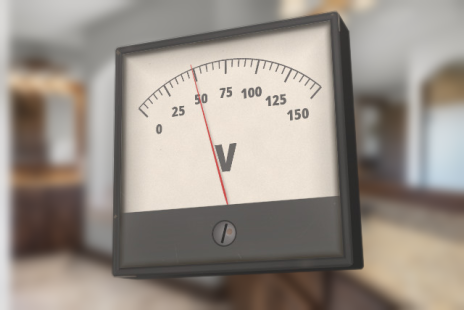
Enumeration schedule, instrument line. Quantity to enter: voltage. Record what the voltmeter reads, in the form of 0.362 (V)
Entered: 50 (V)
